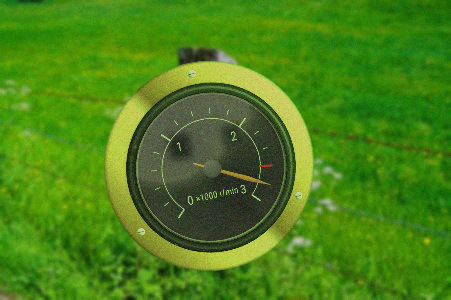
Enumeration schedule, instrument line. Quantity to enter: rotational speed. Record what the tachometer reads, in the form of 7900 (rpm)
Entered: 2800 (rpm)
